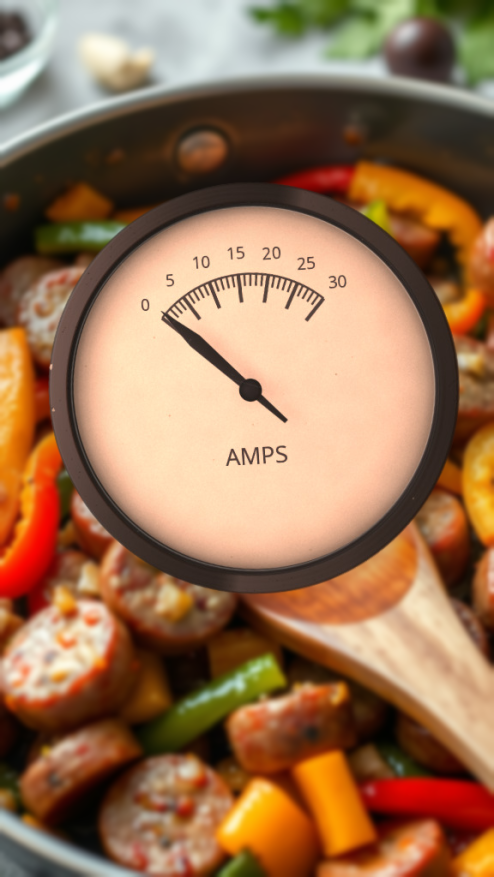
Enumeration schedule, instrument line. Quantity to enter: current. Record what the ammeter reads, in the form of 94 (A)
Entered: 1 (A)
